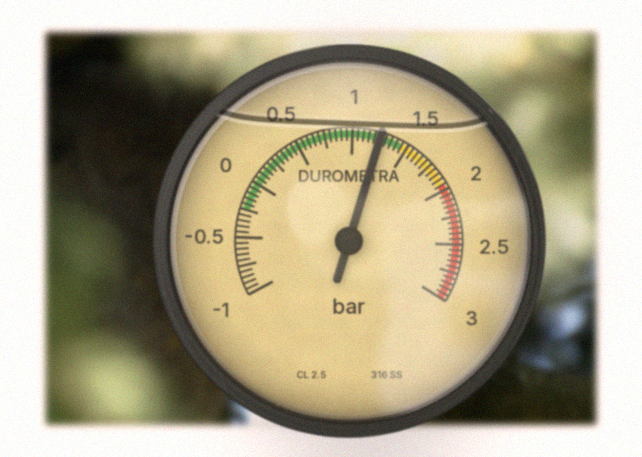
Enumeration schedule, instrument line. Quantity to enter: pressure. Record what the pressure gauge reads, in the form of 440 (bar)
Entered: 1.25 (bar)
